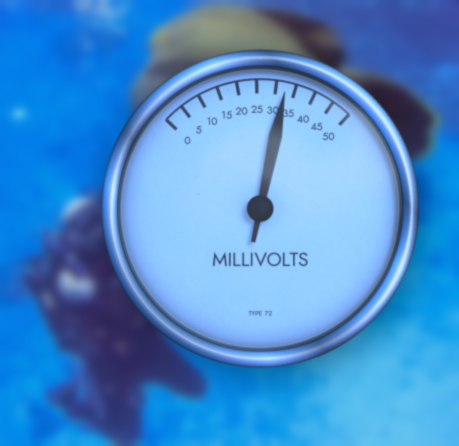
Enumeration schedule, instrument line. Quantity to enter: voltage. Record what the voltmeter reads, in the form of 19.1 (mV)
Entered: 32.5 (mV)
